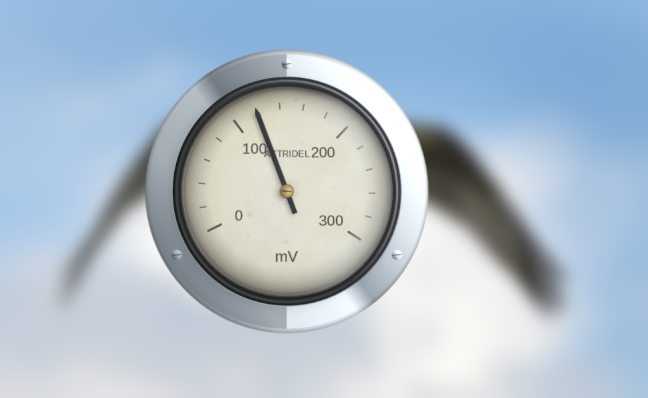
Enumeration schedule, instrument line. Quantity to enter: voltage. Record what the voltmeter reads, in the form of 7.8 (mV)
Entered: 120 (mV)
